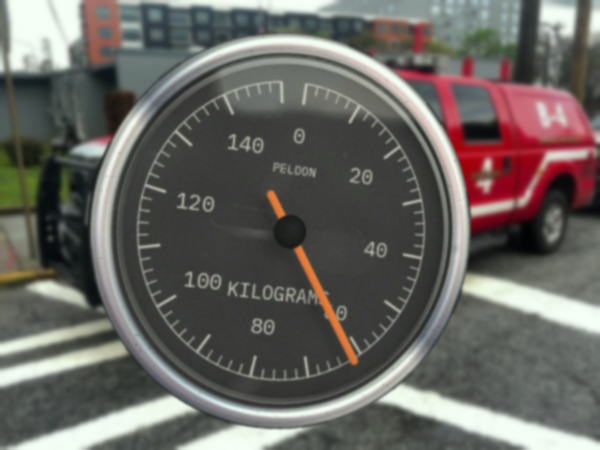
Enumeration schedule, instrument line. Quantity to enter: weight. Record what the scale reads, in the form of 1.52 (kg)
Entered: 62 (kg)
